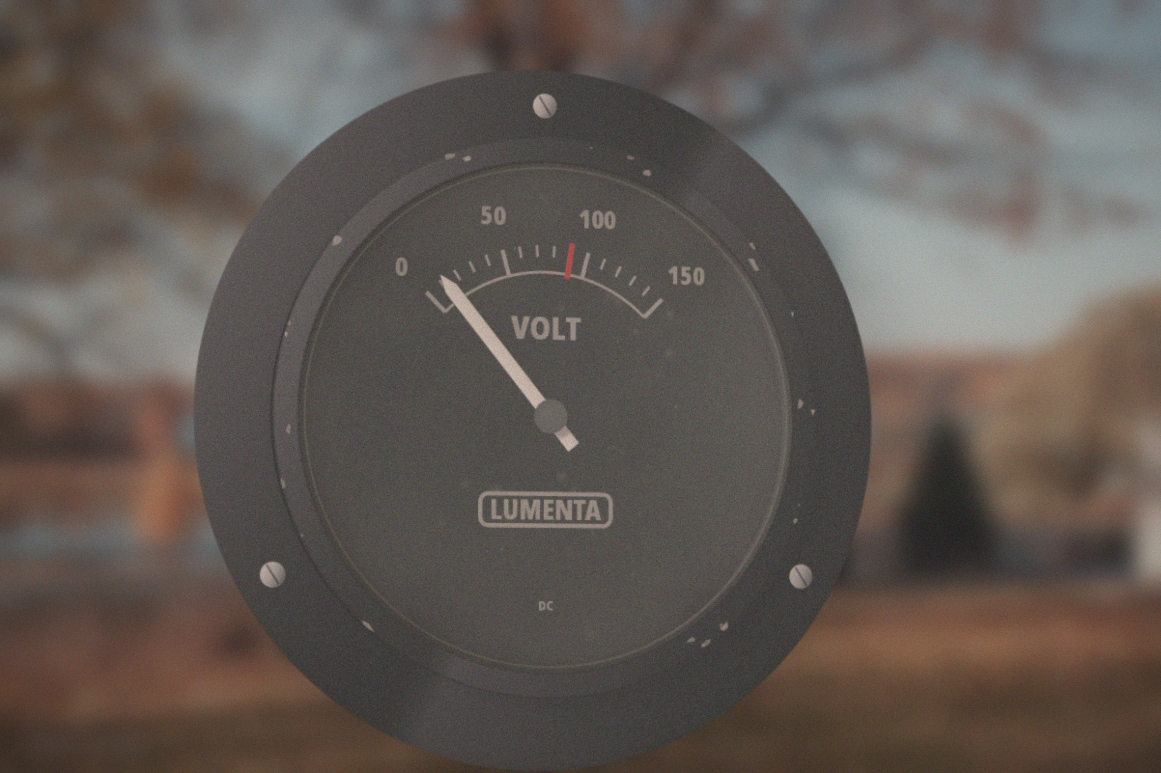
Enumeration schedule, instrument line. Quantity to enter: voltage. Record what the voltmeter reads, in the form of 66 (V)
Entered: 10 (V)
